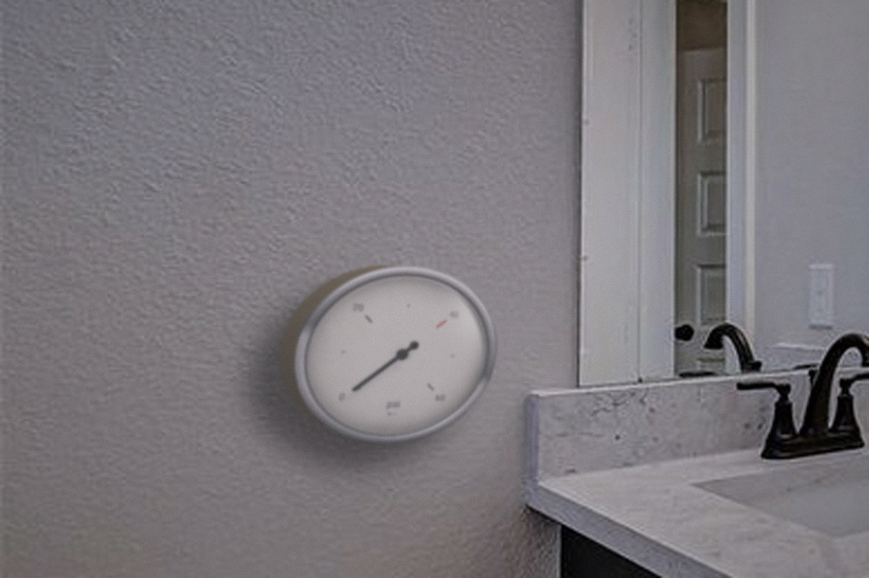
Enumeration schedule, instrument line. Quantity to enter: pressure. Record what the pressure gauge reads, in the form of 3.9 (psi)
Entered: 0 (psi)
